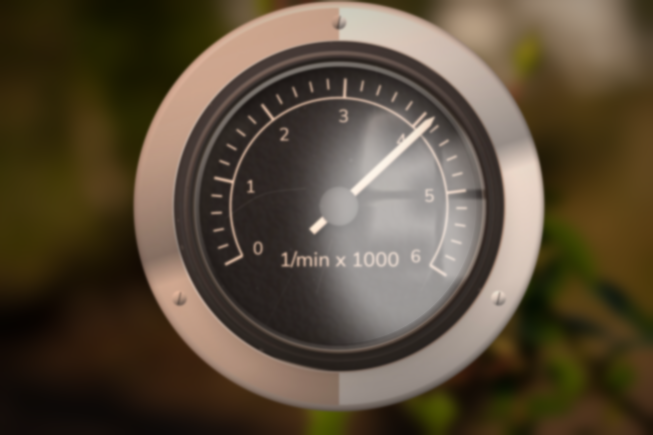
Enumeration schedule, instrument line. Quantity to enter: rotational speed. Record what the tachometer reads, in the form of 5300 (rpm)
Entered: 4100 (rpm)
